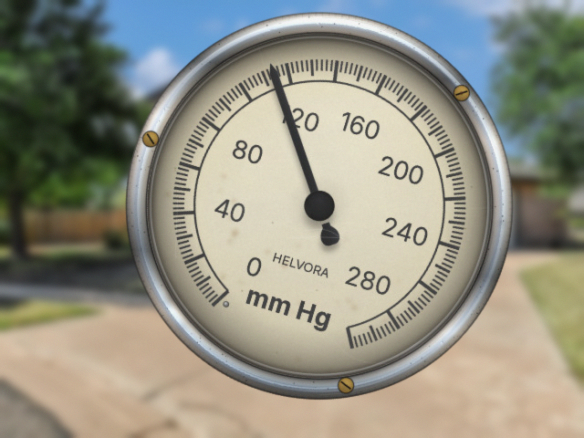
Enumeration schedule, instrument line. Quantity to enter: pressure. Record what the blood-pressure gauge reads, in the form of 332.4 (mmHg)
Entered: 114 (mmHg)
